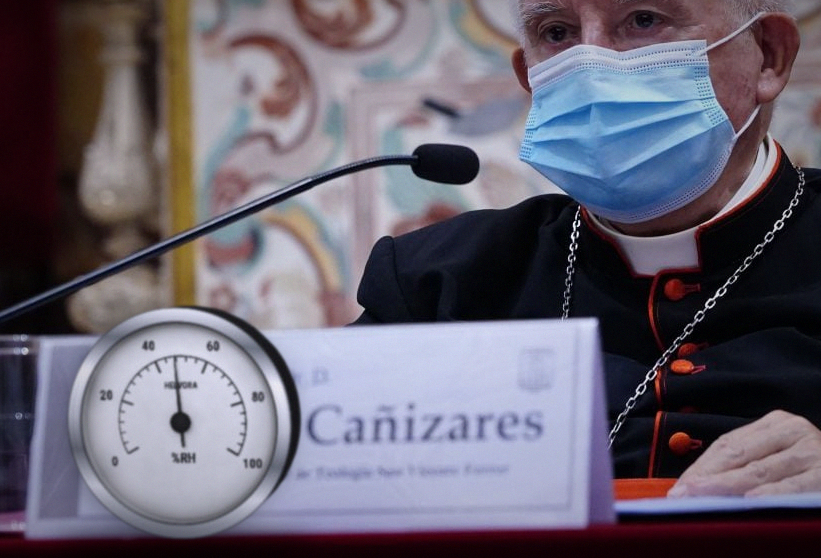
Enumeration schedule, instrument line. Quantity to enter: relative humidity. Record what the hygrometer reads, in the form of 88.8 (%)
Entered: 48 (%)
